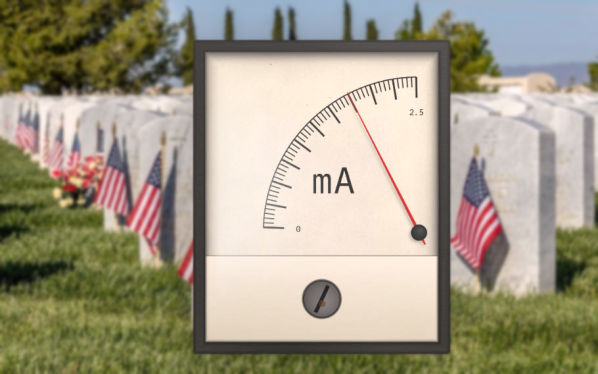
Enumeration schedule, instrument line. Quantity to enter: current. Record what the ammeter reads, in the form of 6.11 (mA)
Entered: 1.75 (mA)
